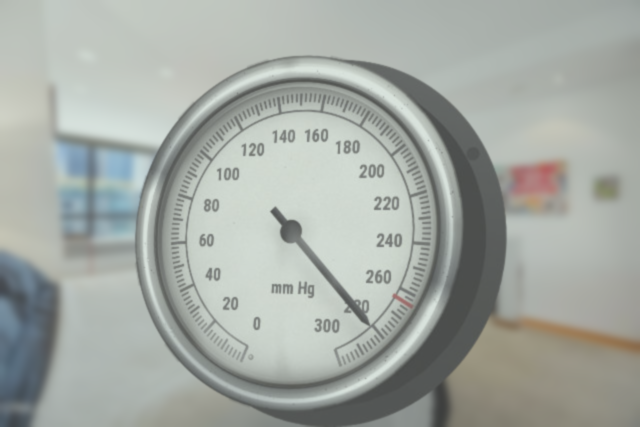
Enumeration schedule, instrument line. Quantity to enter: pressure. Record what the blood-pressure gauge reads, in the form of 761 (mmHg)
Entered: 280 (mmHg)
